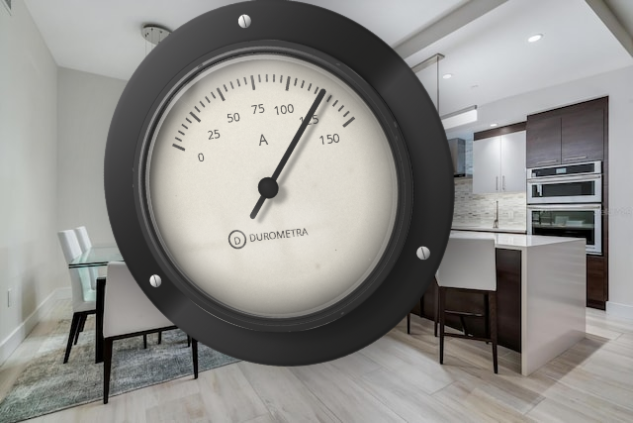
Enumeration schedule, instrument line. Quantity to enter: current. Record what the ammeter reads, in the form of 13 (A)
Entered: 125 (A)
